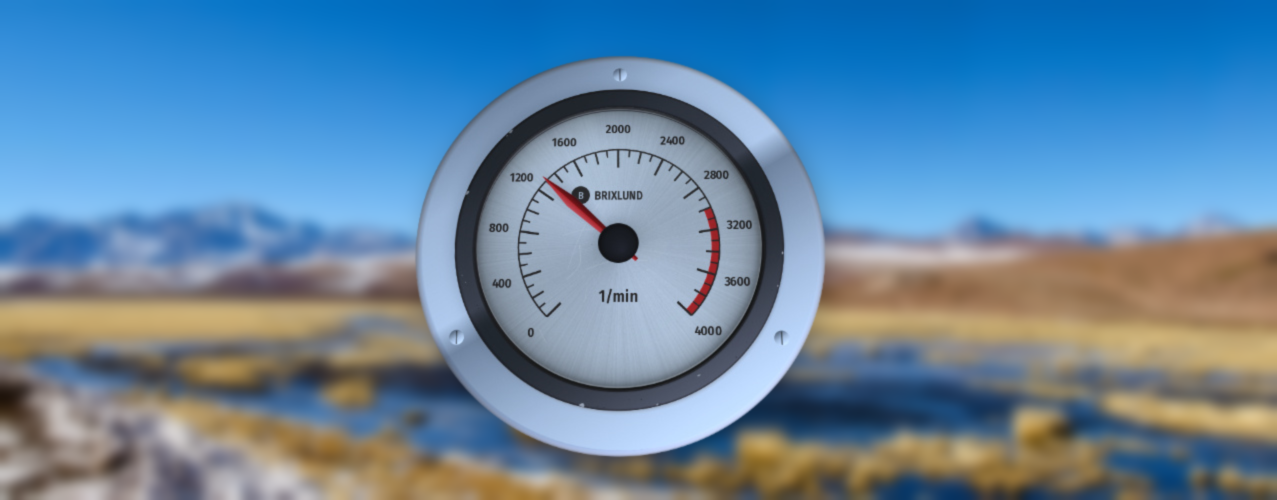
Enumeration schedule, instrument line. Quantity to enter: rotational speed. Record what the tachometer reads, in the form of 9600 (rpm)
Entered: 1300 (rpm)
